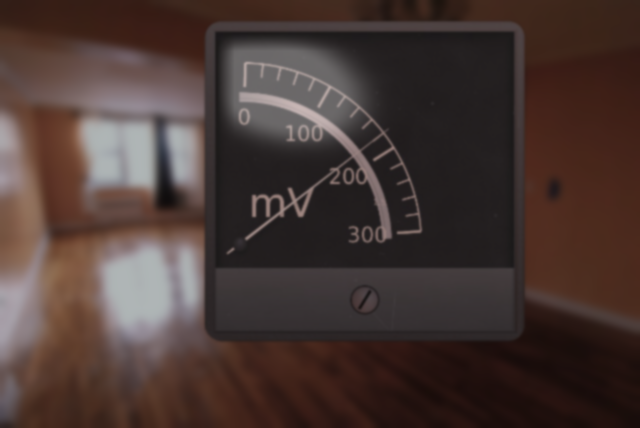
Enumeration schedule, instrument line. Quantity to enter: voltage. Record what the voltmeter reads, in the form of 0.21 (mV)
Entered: 180 (mV)
